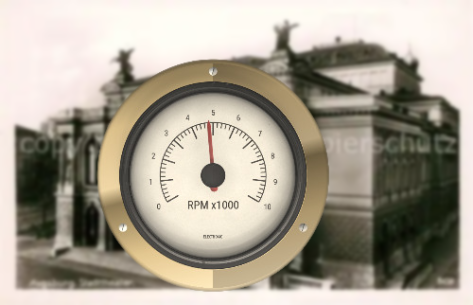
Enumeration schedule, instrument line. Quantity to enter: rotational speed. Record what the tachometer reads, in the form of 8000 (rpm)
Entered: 4800 (rpm)
